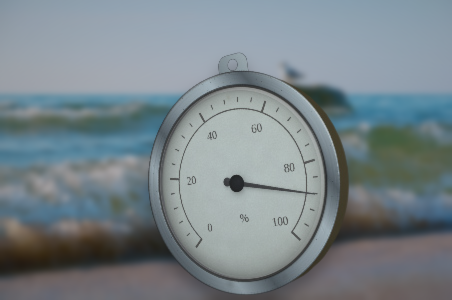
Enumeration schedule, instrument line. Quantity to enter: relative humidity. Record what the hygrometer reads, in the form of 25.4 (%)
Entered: 88 (%)
